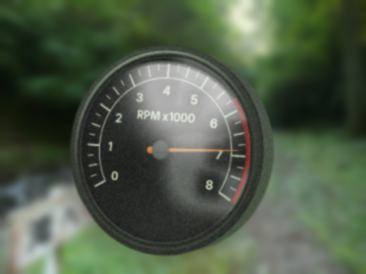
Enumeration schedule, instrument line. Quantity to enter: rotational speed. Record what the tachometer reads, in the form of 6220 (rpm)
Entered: 6875 (rpm)
